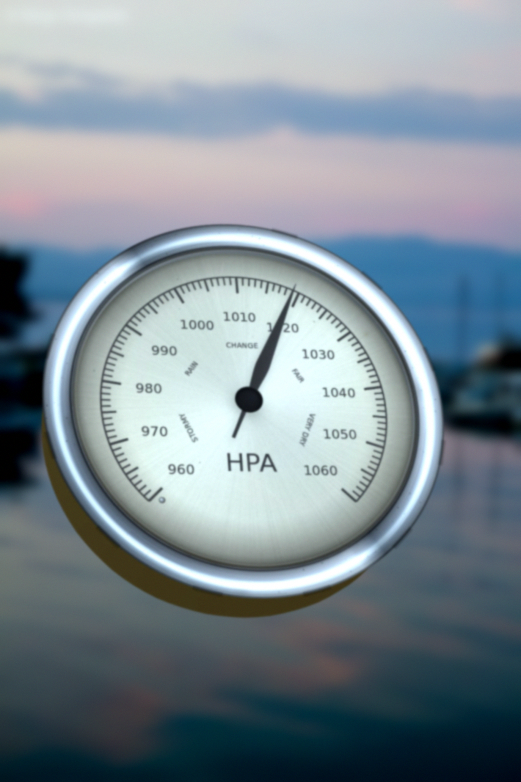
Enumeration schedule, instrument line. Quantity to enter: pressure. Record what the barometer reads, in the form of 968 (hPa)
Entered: 1019 (hPa)
